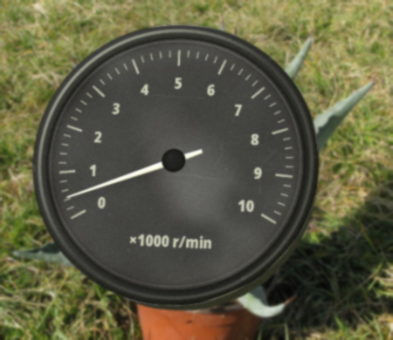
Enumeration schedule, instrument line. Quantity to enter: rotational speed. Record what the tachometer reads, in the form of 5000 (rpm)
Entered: 400 (rpm)
